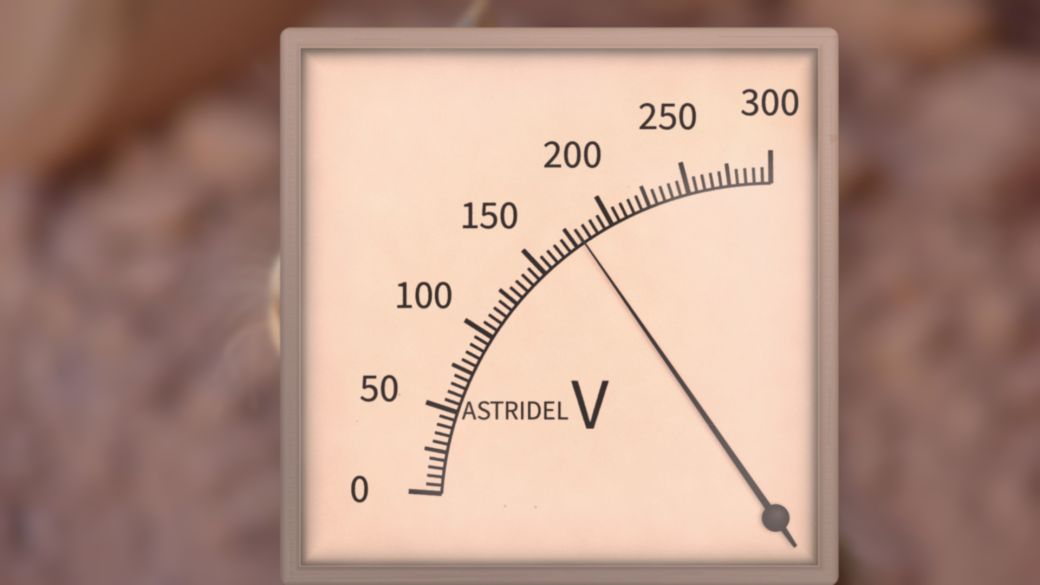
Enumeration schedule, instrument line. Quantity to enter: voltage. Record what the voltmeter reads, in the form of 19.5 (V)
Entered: 180 (V)
